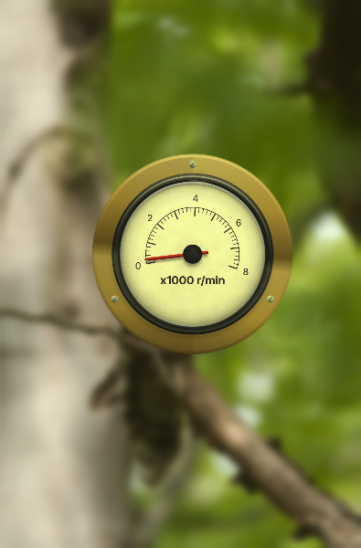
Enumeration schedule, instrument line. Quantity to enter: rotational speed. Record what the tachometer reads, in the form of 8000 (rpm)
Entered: 200 (rpm)
